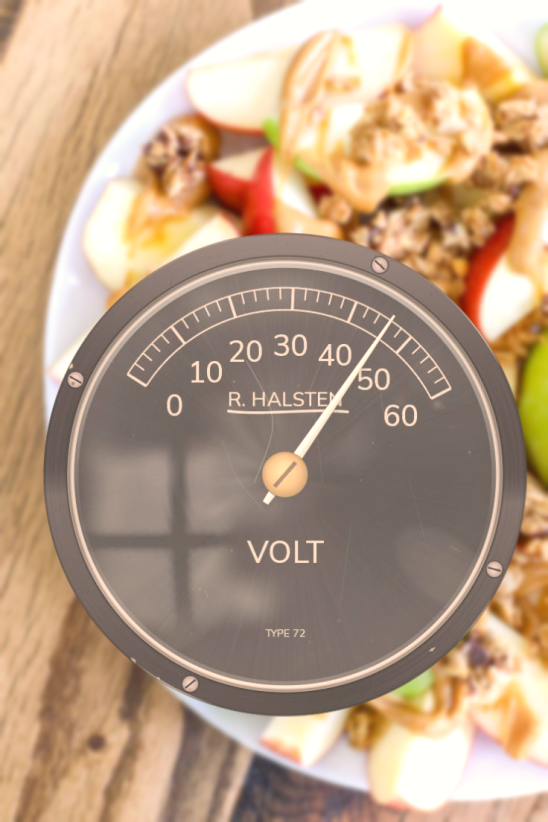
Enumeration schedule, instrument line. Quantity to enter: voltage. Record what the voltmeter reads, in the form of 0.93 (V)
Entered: 46 (V)
